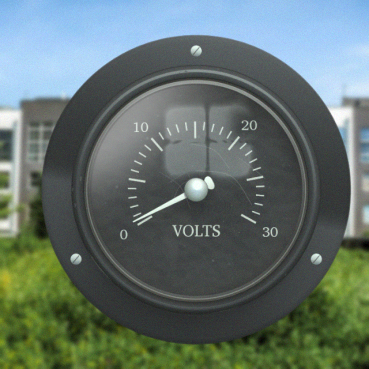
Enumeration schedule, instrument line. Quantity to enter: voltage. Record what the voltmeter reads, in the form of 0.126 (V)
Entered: 0.5 (V)
